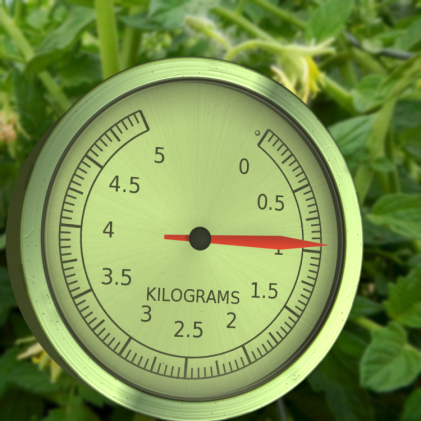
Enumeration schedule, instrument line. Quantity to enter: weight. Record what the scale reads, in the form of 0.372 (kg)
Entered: 0.95 (kg)
